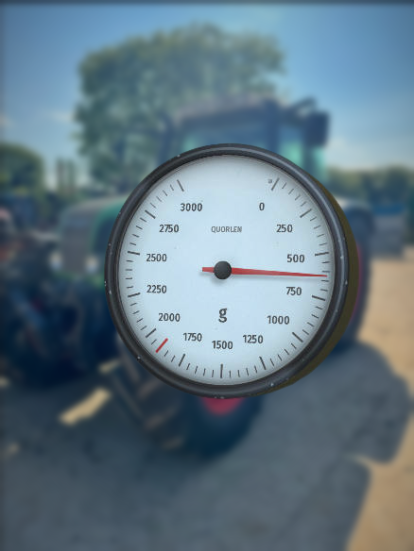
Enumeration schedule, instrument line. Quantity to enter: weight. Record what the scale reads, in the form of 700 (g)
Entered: 625 (g)
